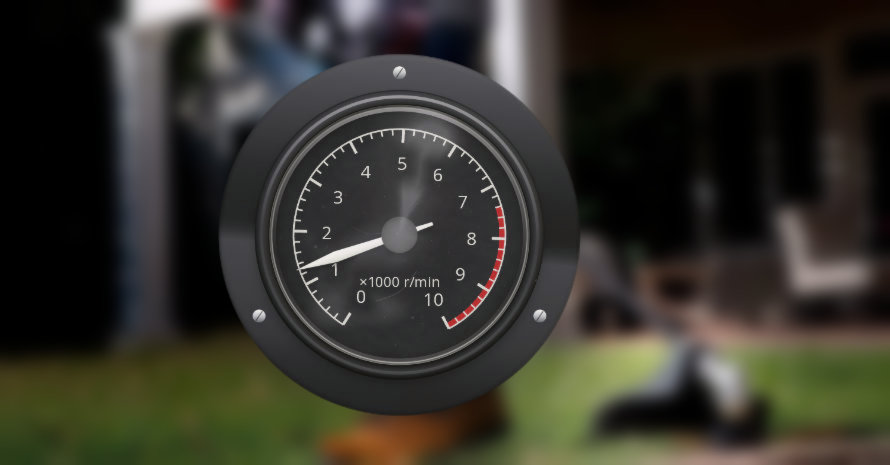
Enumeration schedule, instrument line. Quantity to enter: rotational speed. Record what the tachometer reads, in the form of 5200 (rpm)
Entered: 1300 (rpm)
